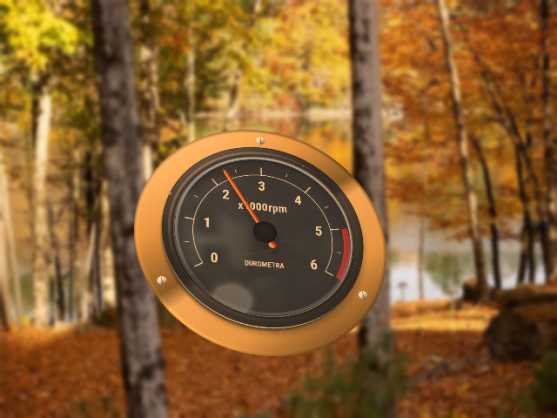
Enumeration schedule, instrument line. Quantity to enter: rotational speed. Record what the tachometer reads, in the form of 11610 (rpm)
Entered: 2250 (rpm)
